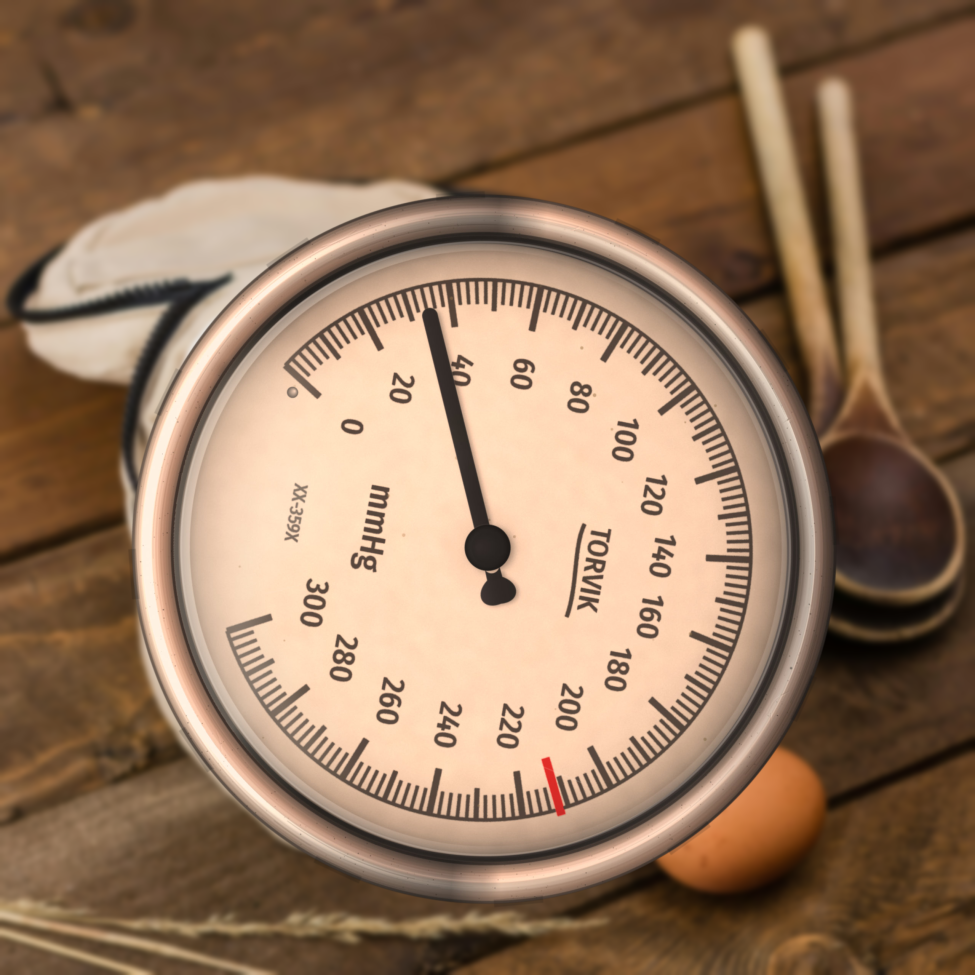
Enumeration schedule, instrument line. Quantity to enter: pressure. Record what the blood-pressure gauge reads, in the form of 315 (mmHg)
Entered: 34 (mmHg)
